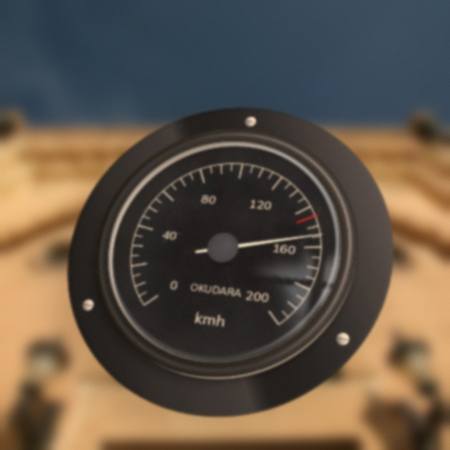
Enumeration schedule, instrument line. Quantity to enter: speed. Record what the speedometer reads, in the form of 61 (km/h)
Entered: 155 (km/h)
